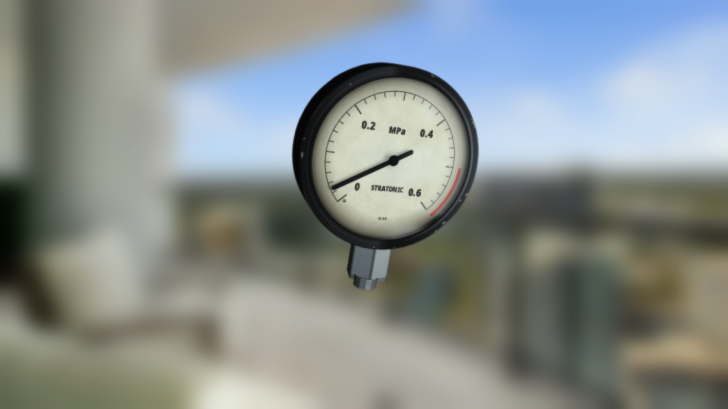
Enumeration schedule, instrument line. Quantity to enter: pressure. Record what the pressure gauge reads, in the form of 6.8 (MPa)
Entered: 0.03 (MPa)
